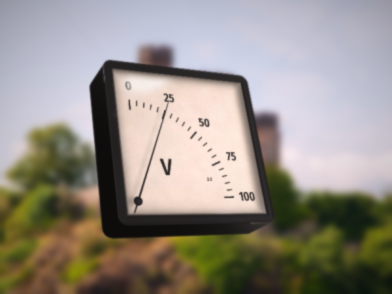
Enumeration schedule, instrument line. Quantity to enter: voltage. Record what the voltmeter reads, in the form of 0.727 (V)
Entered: 25 (V)
